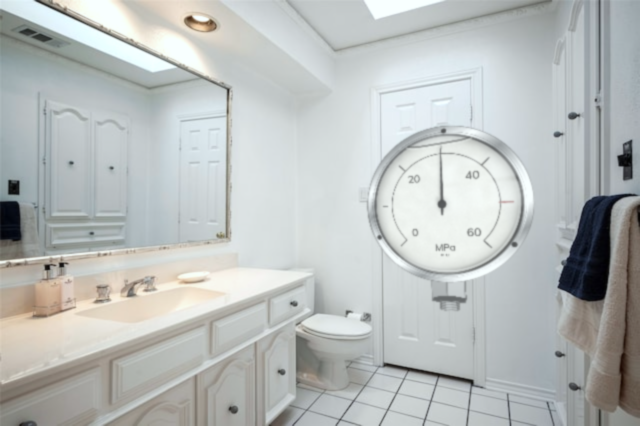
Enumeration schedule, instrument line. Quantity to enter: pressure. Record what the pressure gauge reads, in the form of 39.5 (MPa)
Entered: 30 (MPa)
